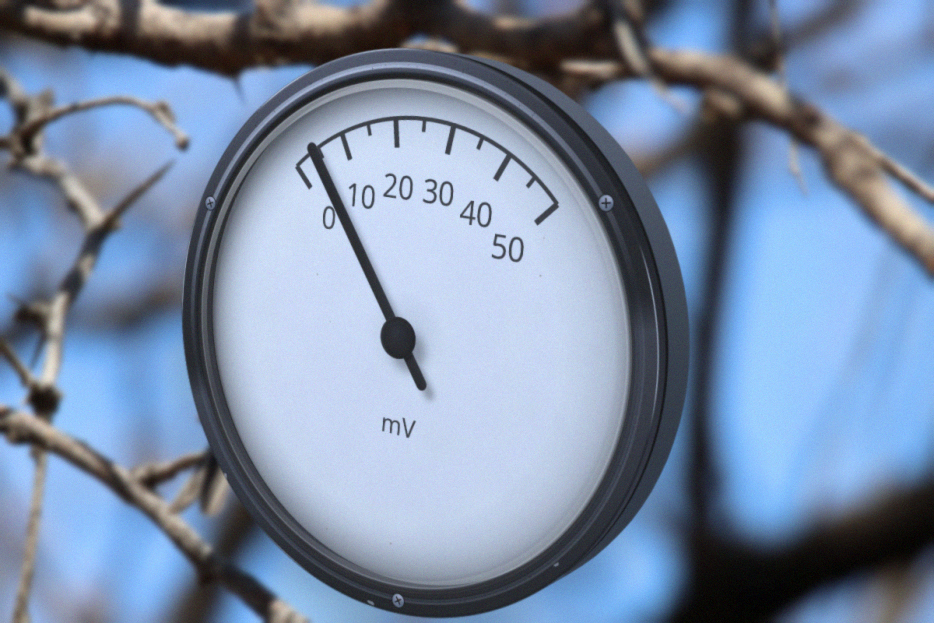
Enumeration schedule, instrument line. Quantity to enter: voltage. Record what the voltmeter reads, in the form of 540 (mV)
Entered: 5 (mV)
